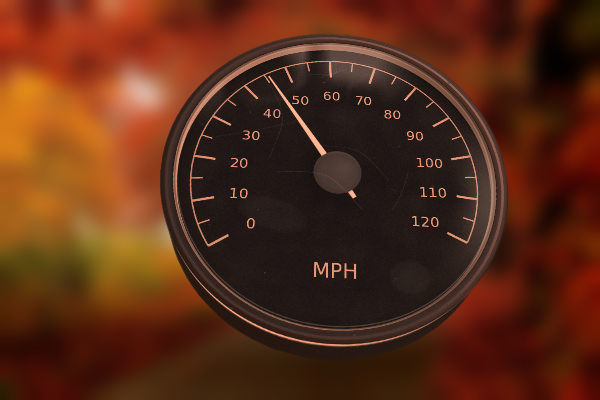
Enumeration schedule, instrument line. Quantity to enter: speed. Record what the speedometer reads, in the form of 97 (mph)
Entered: 45 (mph)
